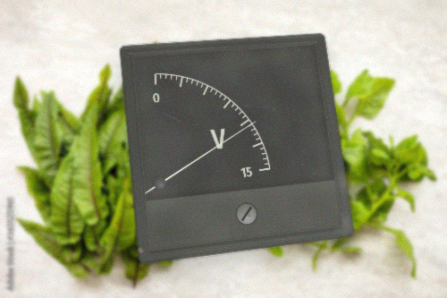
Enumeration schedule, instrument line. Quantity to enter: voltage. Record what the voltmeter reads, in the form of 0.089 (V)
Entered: 10.5 (V)
